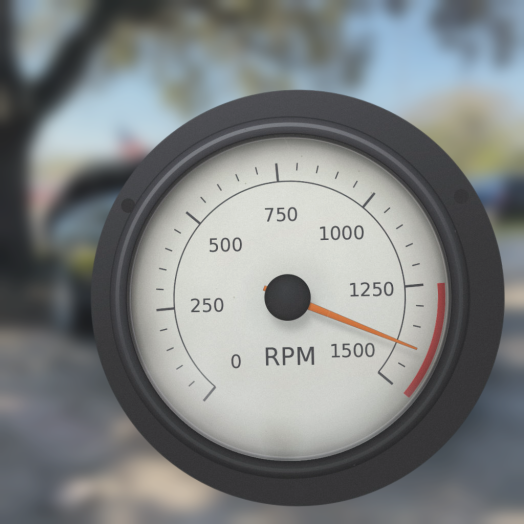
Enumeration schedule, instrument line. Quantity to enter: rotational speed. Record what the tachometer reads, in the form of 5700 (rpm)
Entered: 1400 (rpm)
